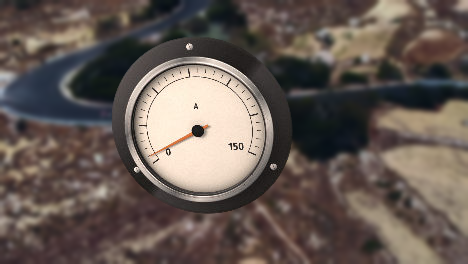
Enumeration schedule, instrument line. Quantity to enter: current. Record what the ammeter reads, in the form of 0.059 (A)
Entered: 5 (A)
